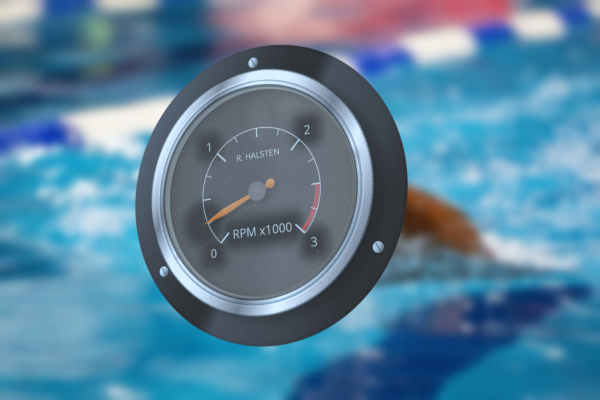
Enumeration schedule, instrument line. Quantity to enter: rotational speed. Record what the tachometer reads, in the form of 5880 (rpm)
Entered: 250 (rpm)
